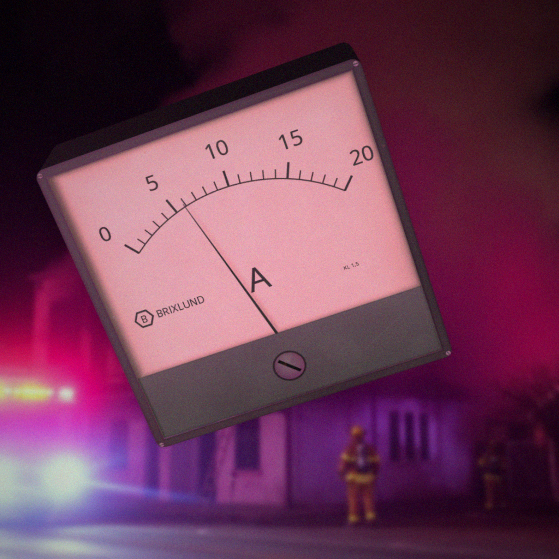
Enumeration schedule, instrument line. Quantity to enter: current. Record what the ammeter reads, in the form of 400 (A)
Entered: 6 (A)
